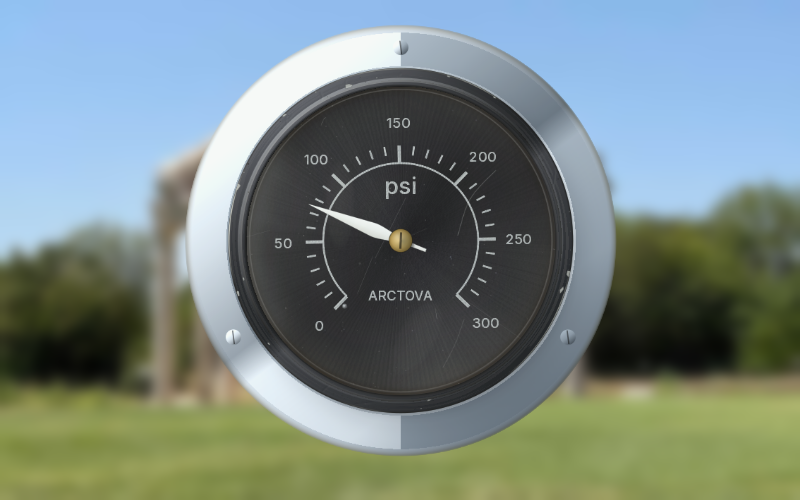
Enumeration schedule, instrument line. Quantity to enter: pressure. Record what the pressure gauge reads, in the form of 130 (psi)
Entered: 75 (psi)
